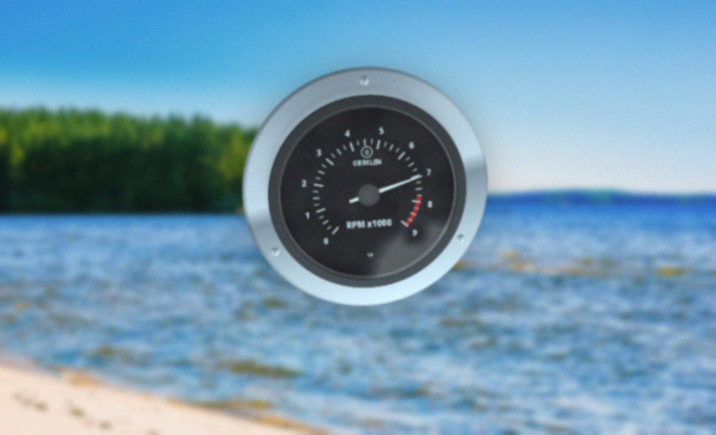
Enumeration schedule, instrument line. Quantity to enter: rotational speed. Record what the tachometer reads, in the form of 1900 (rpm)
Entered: 7000 (rpm)
